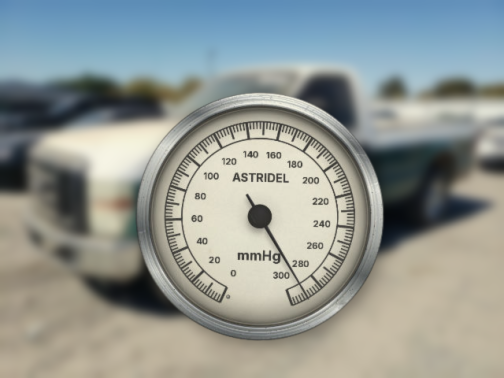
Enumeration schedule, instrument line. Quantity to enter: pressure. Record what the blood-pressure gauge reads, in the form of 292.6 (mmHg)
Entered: 290 (mmHg)
